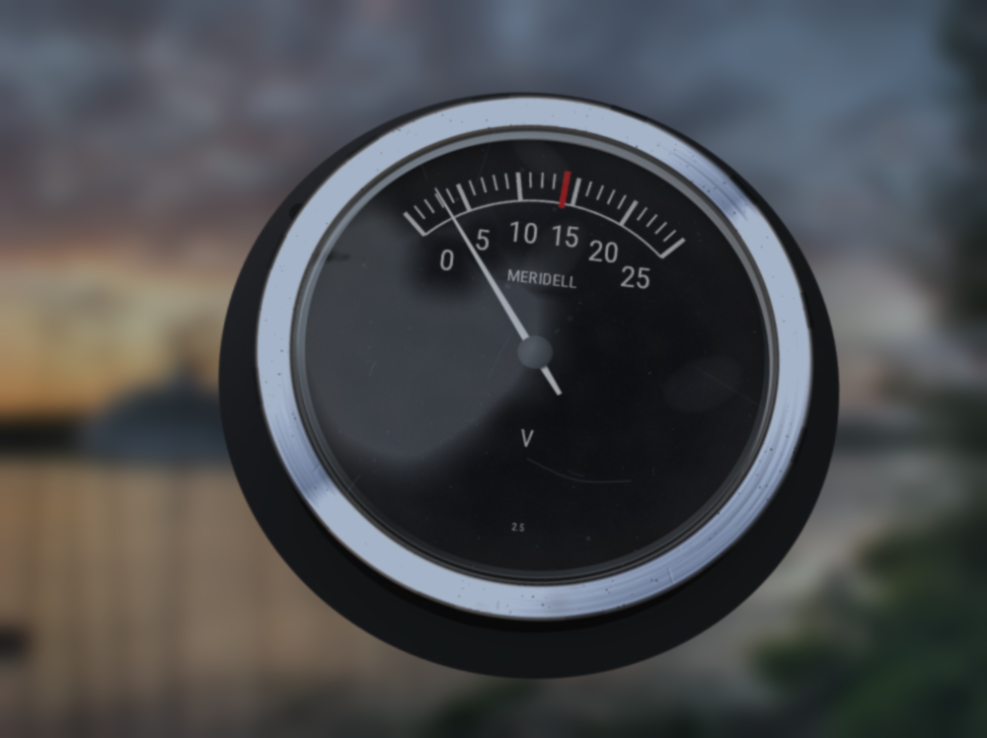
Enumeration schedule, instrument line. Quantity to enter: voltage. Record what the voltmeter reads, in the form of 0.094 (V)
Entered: 3 (V)
